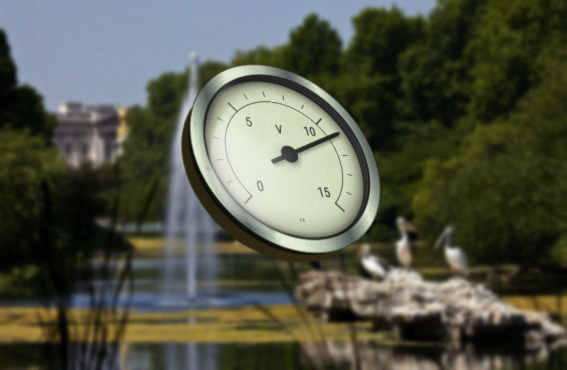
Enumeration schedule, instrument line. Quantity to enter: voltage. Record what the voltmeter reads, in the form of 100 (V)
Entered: 11 (V)
